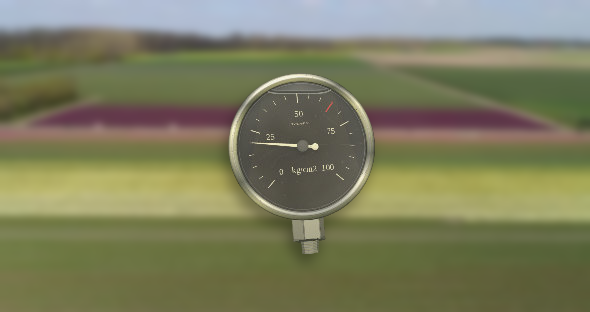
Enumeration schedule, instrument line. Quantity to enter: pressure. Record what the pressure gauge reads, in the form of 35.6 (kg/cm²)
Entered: 20 (kg/cm²)
